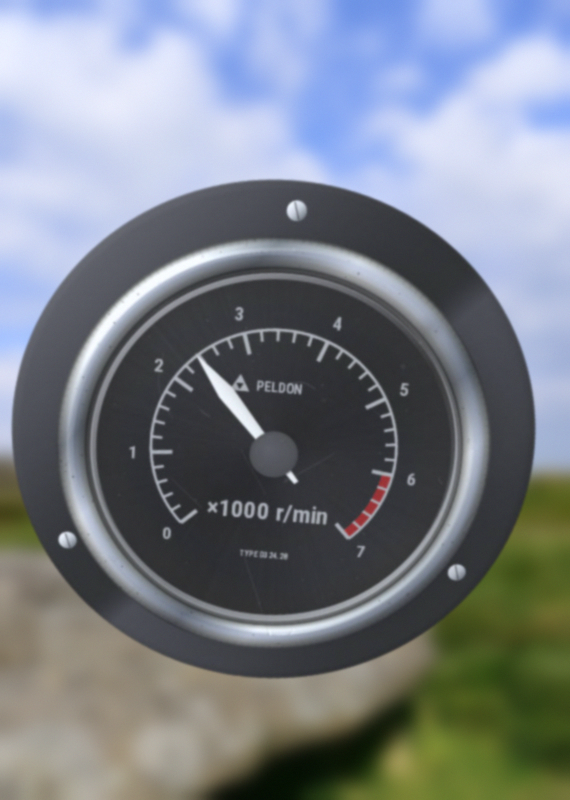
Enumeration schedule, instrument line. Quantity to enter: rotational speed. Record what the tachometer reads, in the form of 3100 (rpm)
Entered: 2400 (rpm)
